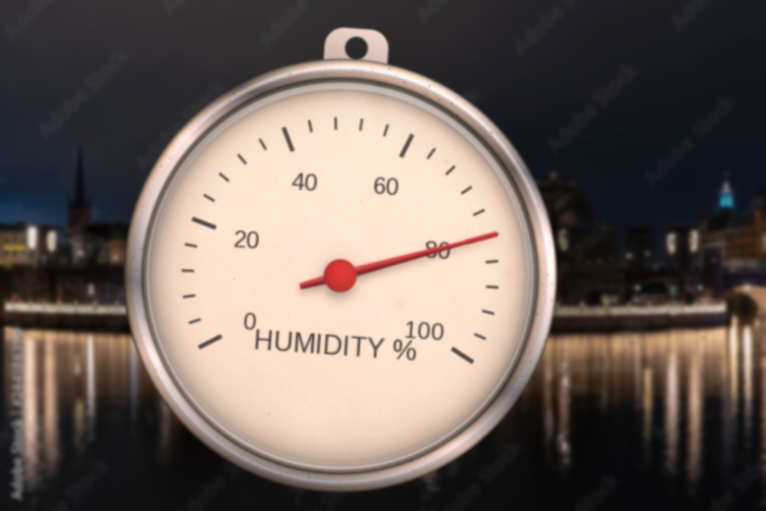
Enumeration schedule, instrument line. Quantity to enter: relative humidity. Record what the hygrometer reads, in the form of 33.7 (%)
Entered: 80 (%)
